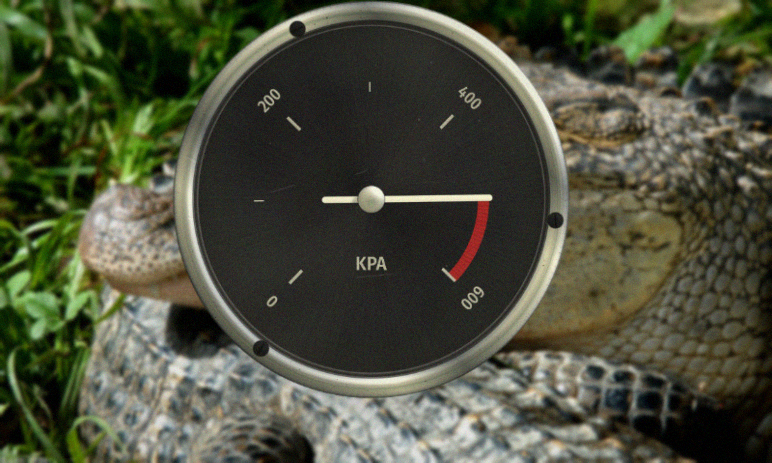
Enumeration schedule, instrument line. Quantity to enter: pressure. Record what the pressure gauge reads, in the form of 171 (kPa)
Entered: 500 (kPa)
